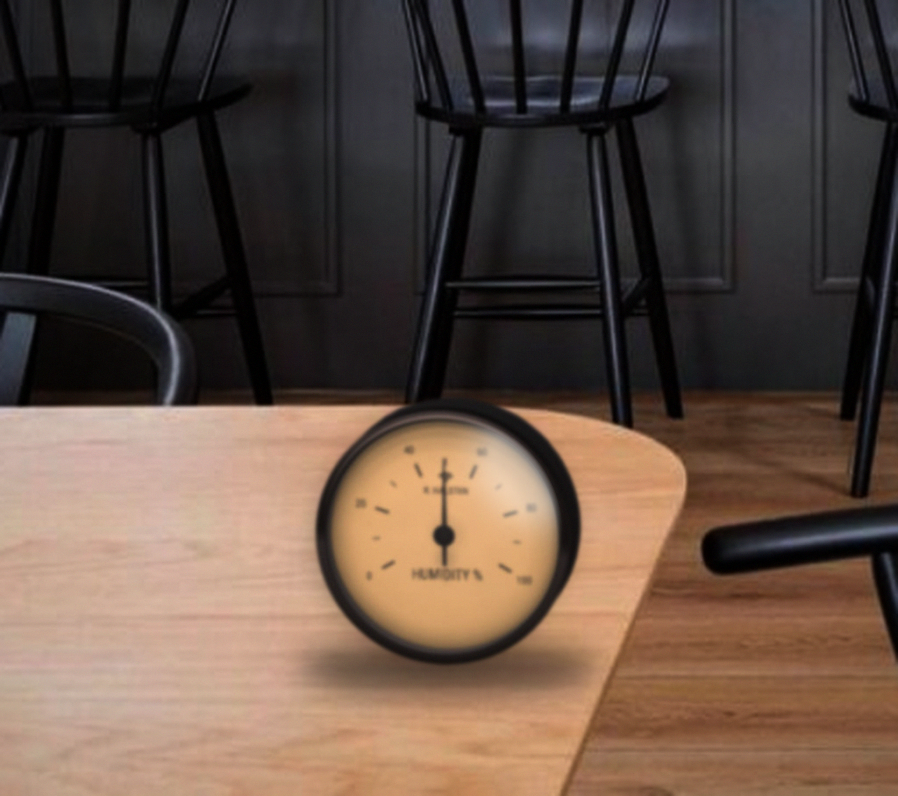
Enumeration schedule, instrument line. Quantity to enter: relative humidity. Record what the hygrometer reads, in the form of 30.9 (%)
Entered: 50 (%)
